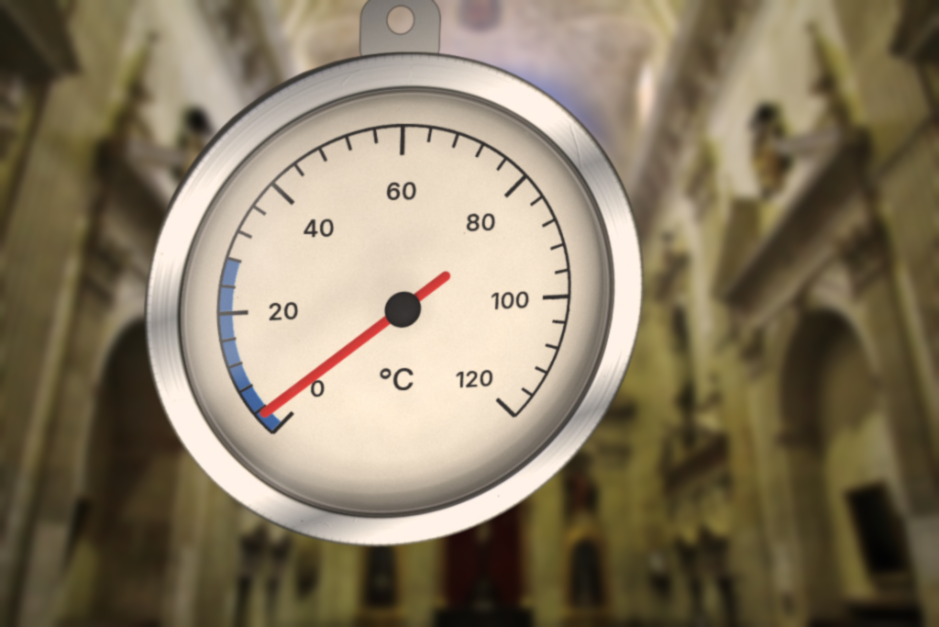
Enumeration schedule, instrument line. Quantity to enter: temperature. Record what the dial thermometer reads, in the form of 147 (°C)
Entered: 4 (°C)
